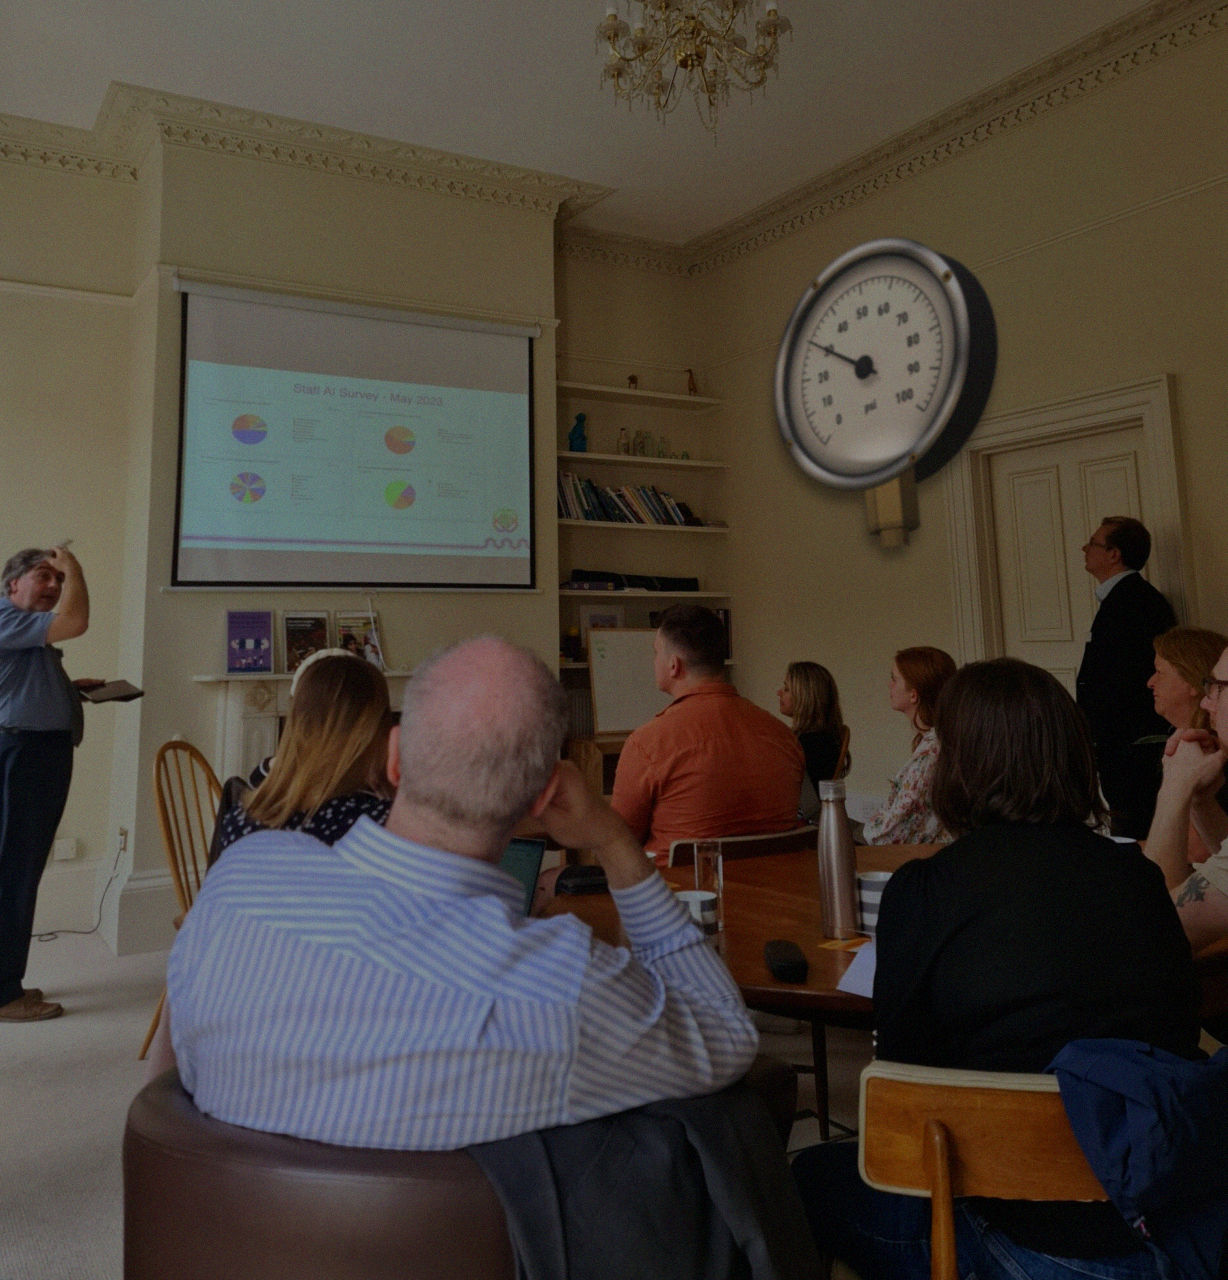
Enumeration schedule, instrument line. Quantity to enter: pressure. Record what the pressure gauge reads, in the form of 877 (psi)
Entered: 30 (psi)
